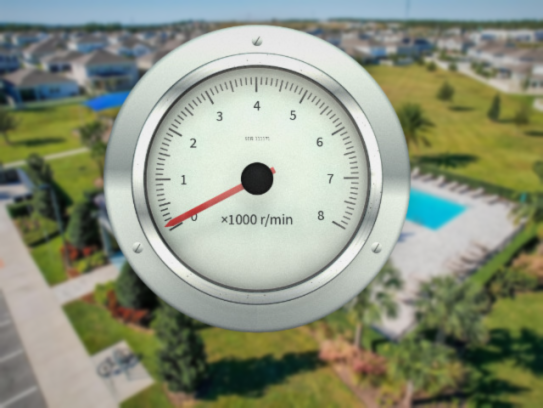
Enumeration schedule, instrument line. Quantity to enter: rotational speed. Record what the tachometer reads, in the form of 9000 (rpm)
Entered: 100 (rpm)
